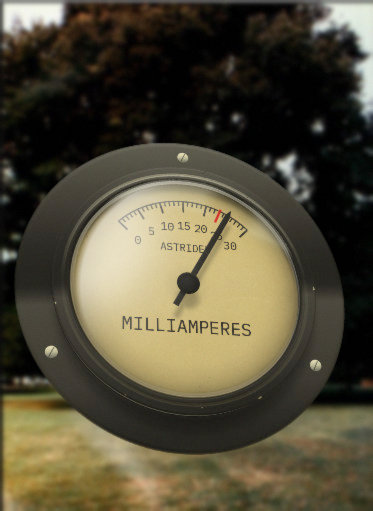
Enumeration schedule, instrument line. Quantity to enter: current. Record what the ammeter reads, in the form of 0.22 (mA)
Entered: 25 (mA)
